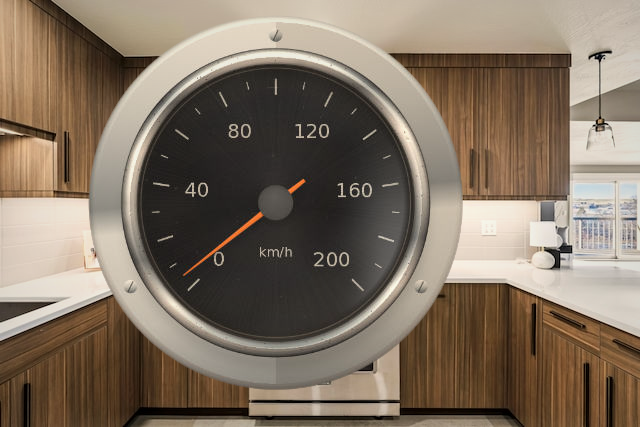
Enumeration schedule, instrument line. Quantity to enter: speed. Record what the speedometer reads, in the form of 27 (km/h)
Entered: 5 (km/h)
